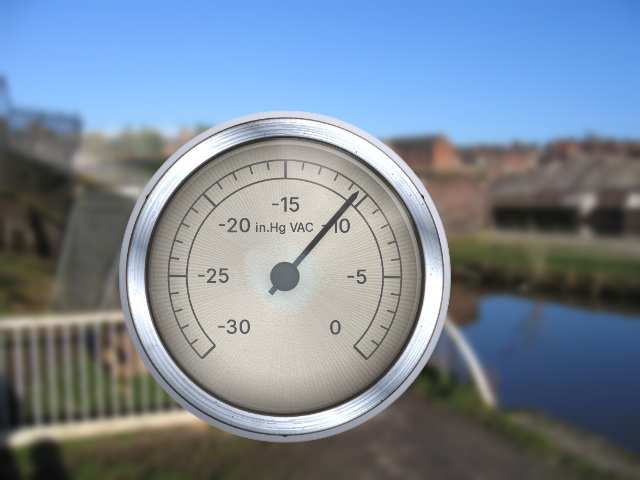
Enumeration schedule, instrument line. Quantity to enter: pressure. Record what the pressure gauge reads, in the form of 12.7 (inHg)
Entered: -10.5 (inHg)
